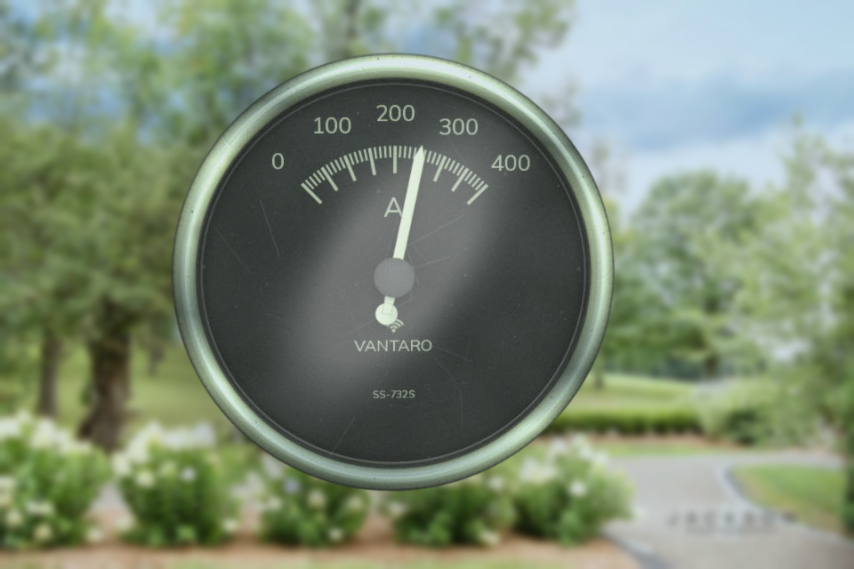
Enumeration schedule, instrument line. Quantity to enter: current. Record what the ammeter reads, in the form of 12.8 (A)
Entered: 250 (A)
